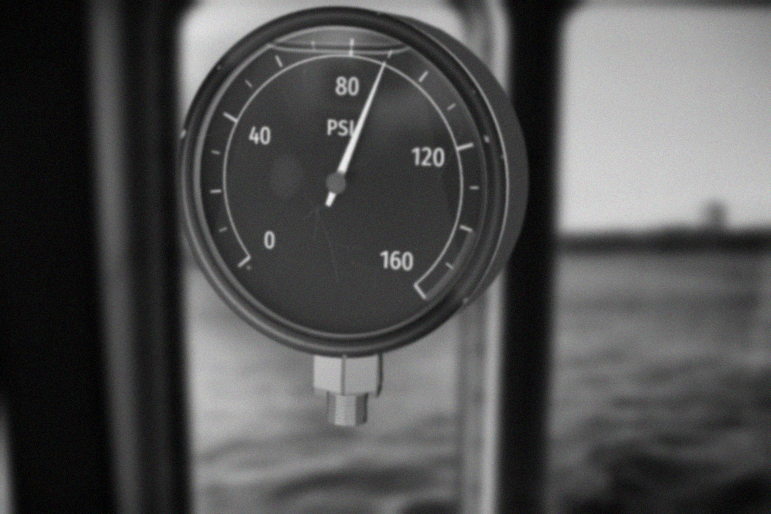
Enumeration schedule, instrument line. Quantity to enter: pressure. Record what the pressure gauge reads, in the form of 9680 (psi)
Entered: 90 (psi)
